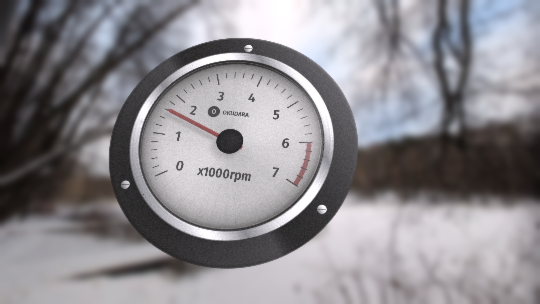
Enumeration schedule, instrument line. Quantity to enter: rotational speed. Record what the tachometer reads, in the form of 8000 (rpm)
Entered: 1600 (rpm)
